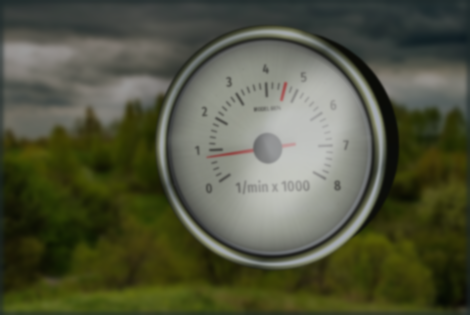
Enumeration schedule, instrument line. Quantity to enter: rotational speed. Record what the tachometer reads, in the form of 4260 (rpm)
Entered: 800 (rpm)
